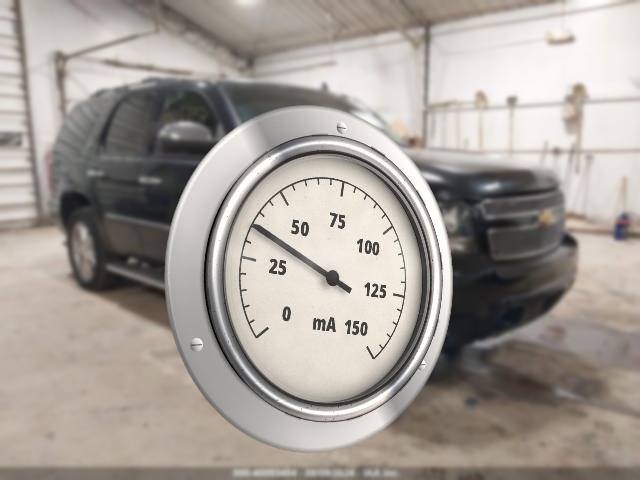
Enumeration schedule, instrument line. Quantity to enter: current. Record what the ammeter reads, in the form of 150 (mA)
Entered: 35 (mA)
